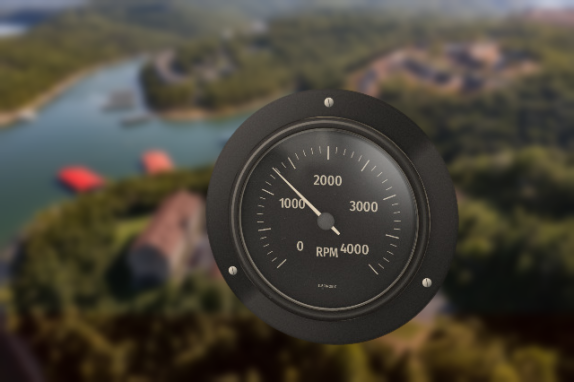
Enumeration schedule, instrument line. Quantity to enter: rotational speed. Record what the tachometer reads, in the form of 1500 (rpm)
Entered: 1300 (rpm)
